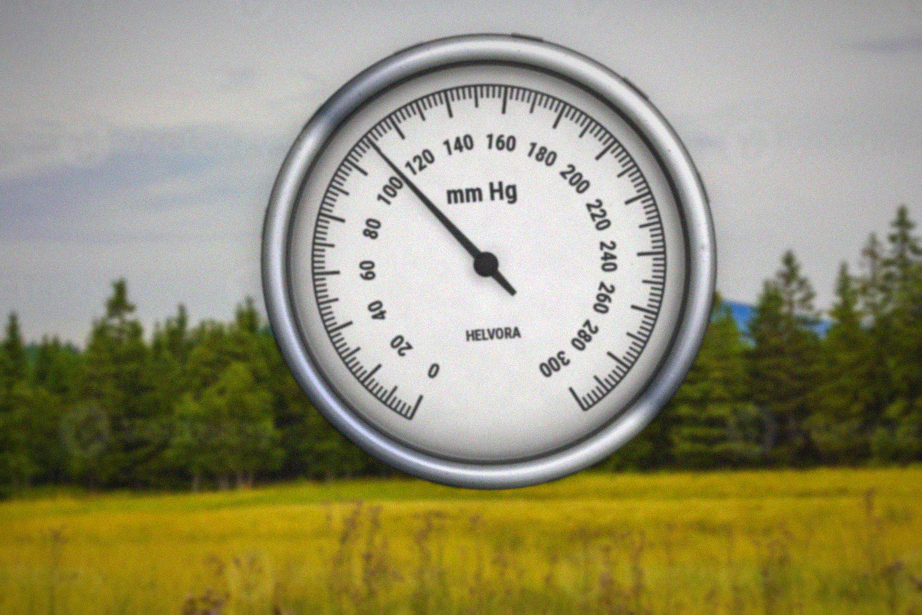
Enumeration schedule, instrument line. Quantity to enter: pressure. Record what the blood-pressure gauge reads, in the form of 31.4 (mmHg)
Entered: 110 (mmHg)
